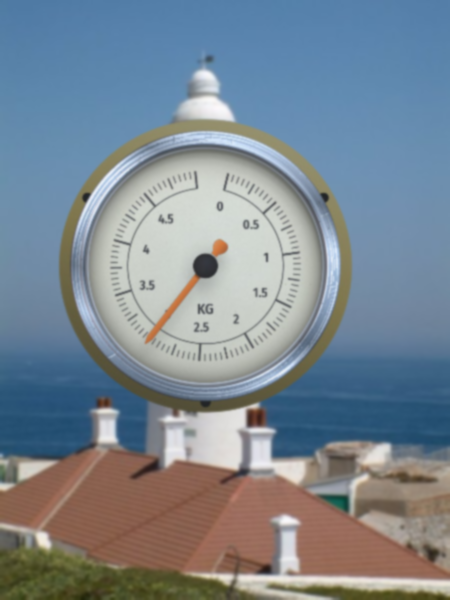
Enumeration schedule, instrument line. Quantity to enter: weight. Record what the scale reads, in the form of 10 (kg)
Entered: 3 (kg)
